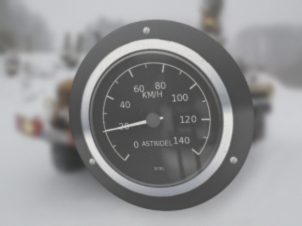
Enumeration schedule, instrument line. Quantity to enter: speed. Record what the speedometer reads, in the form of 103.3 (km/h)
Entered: 20 (km/h)
